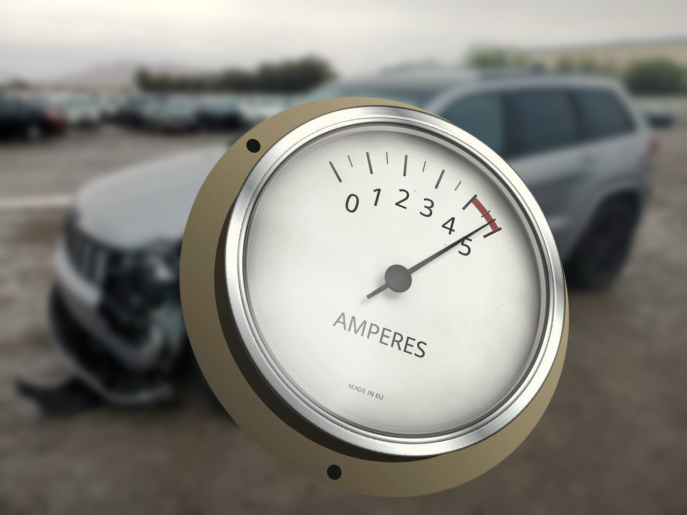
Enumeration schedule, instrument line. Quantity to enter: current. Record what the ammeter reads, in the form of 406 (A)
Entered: 4.75 (A)
